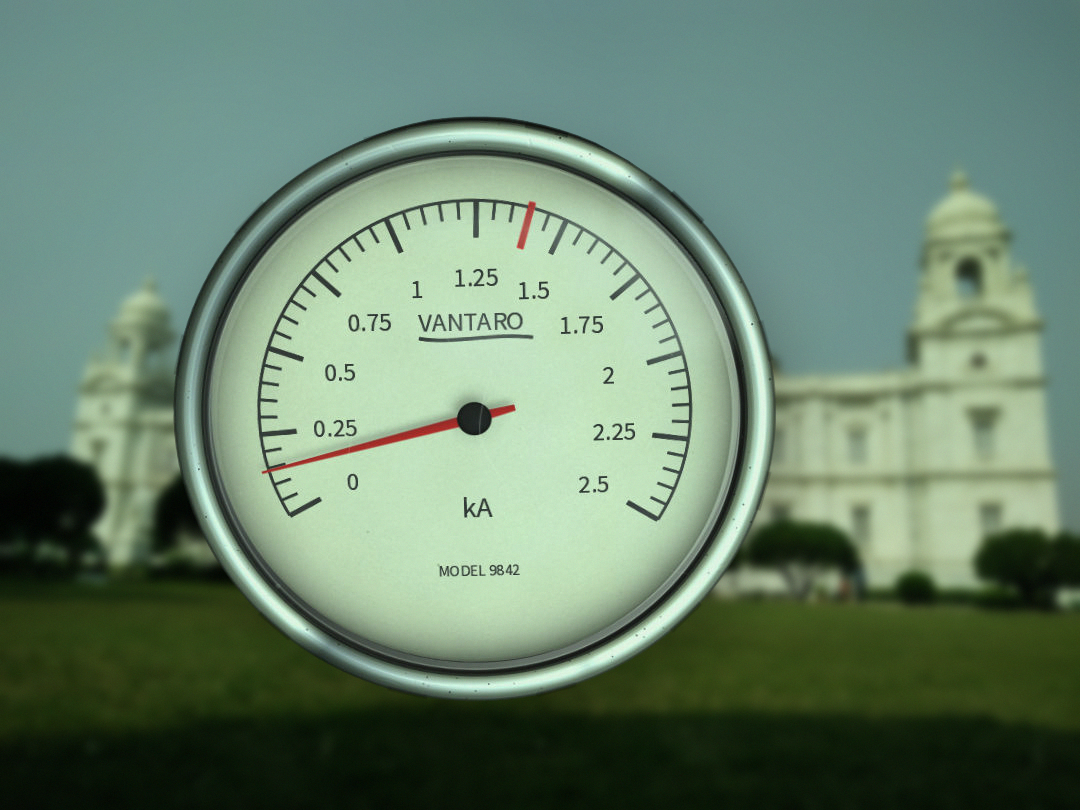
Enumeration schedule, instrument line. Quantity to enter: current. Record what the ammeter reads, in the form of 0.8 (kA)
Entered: 0.15 (kA)
